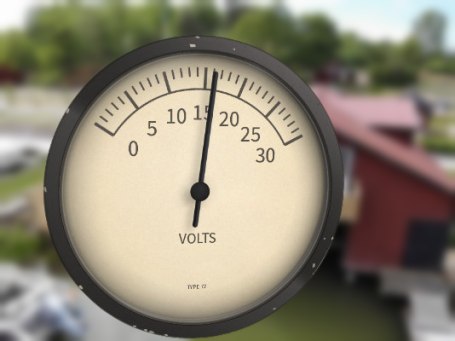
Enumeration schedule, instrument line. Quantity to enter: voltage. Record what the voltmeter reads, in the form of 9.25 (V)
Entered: 16 (V)
